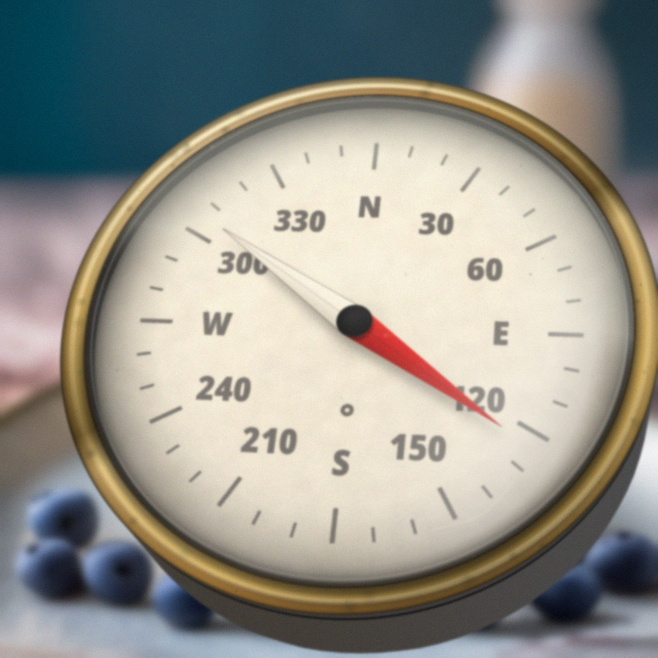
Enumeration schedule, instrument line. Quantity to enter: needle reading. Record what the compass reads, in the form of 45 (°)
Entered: 125 (°)
